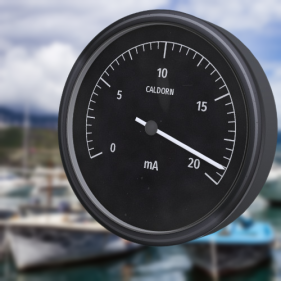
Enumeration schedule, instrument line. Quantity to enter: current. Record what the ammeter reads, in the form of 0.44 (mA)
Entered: 19 (mA)
